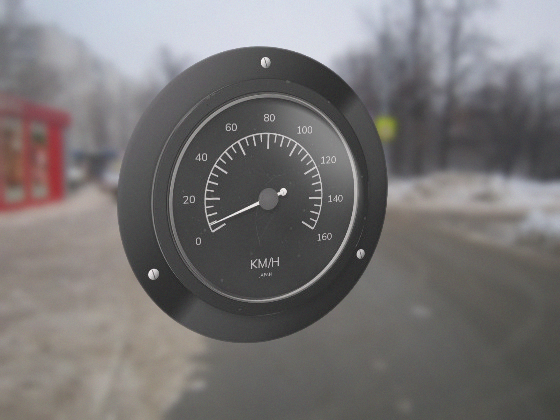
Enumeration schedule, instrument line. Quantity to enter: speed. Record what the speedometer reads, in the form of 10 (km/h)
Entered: 5 (km/h)
